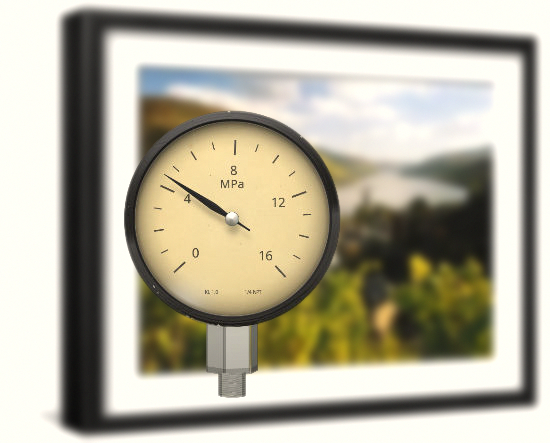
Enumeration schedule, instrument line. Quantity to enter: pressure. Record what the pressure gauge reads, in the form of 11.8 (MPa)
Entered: 4.5 (MPa)
